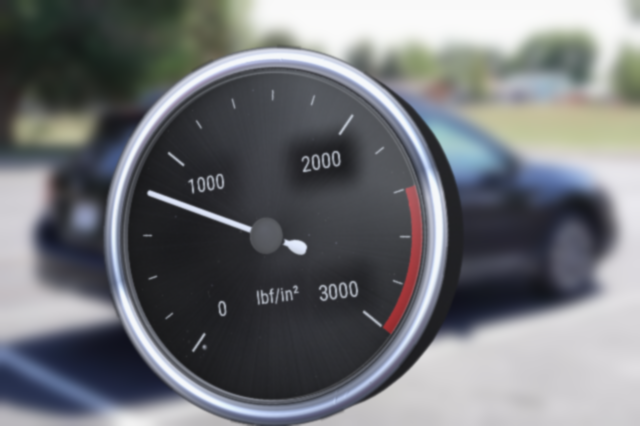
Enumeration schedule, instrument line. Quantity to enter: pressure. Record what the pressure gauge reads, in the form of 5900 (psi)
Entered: 800 (psi)
